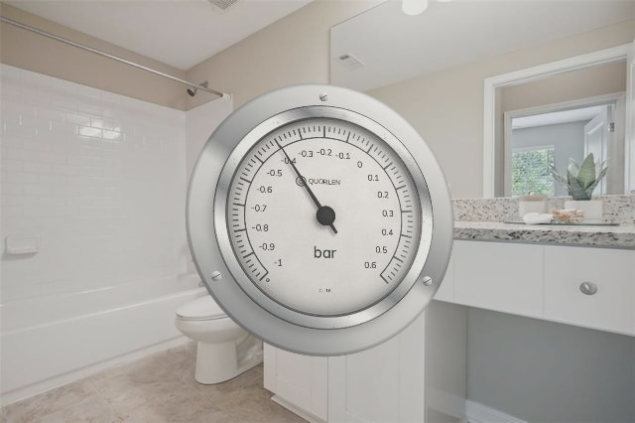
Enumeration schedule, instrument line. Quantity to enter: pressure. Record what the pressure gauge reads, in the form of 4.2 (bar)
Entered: -0.4 (bar)
